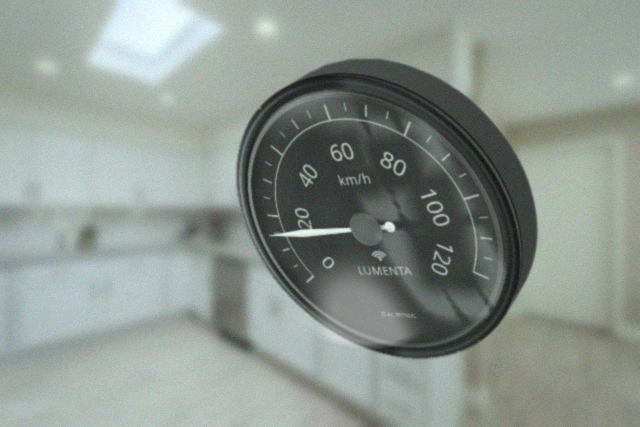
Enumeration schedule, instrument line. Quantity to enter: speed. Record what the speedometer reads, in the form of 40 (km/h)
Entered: 15 (km/h)
